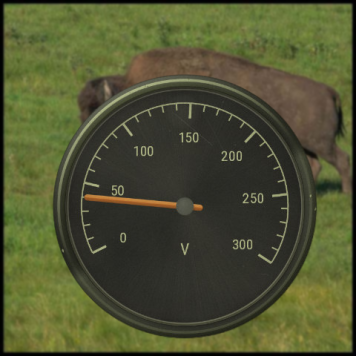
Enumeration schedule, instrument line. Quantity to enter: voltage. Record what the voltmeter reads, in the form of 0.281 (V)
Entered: 40 (V)
